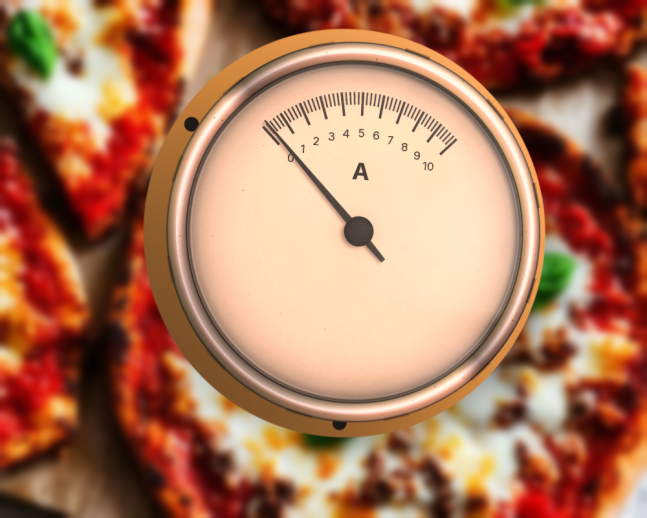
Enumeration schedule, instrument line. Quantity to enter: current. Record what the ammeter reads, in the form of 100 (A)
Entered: 0.2 (A)
